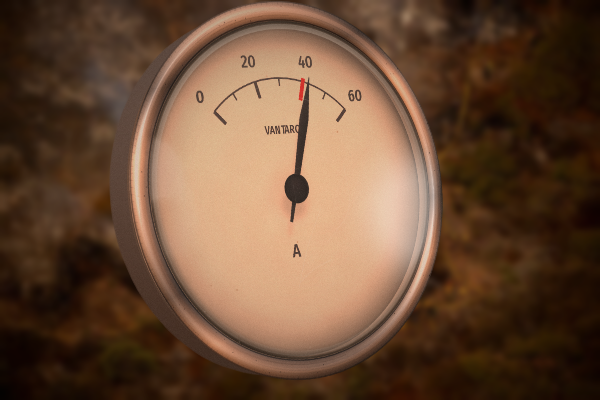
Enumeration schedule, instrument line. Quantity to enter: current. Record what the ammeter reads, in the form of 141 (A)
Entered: 40 (A)
